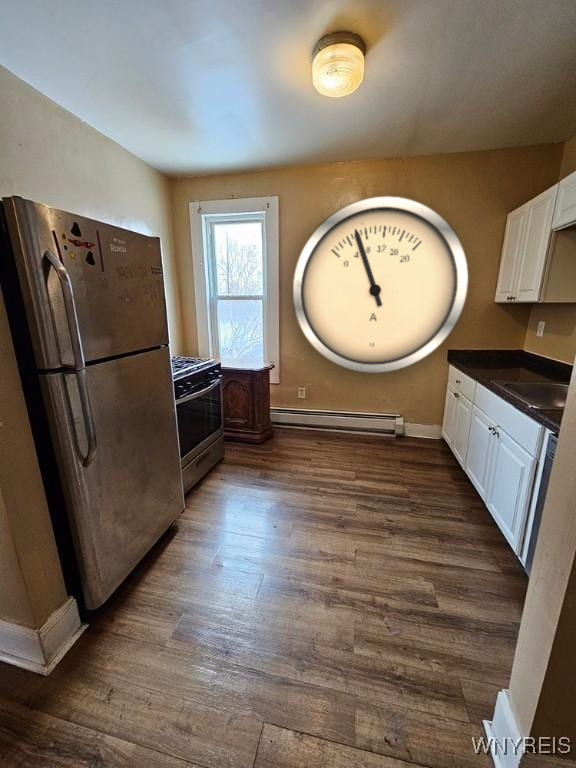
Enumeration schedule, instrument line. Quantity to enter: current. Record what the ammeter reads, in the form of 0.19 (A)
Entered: 6 (A)
